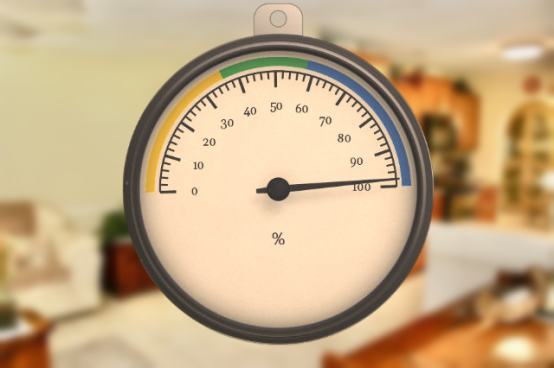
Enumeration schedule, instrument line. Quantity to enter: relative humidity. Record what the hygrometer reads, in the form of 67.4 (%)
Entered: 98 (%)
